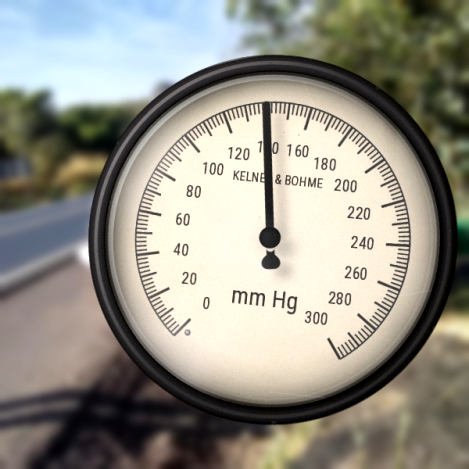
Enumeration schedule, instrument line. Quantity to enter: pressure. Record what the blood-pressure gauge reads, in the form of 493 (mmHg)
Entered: 140 (mmHg)
